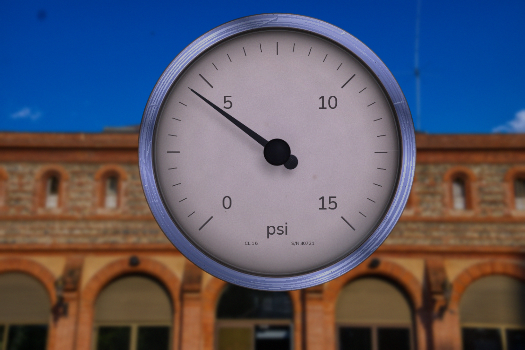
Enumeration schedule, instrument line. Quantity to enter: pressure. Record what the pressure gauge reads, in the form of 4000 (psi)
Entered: 4.5 (psi)
